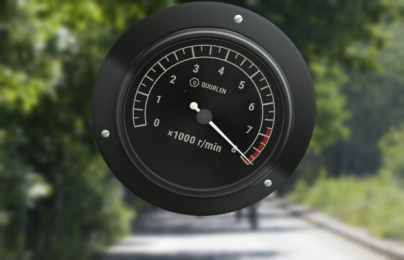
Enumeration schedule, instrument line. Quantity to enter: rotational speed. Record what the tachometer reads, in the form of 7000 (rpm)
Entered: 7875 (rpm)
